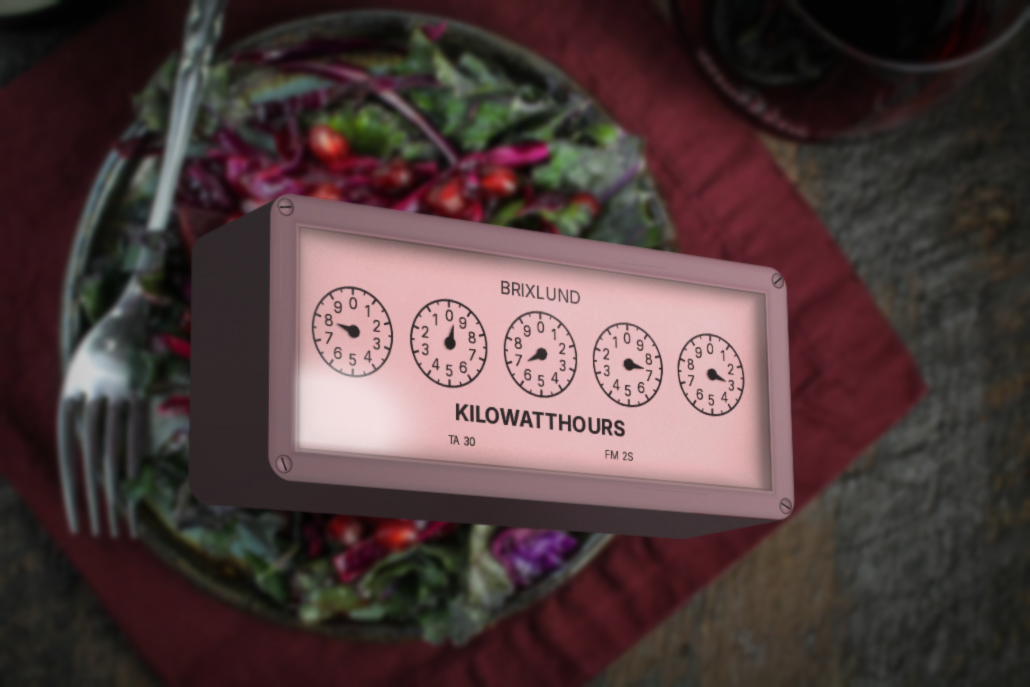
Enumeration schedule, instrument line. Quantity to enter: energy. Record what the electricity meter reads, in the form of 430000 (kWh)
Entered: 79673 (kWh)
